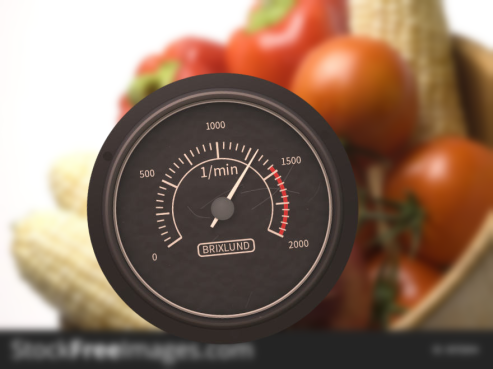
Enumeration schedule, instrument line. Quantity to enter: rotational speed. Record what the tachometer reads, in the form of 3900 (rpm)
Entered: 1300 (rpm)
